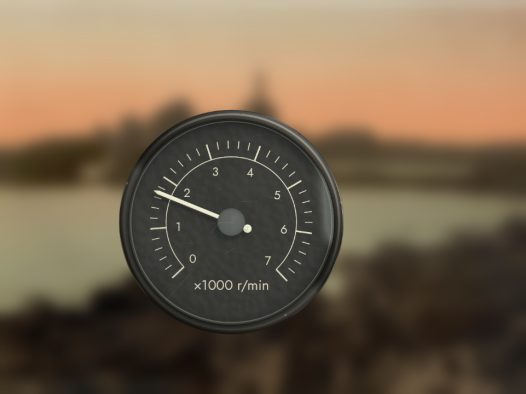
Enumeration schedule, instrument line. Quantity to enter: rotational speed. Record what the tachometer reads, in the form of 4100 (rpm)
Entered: 1700 (rpm)
